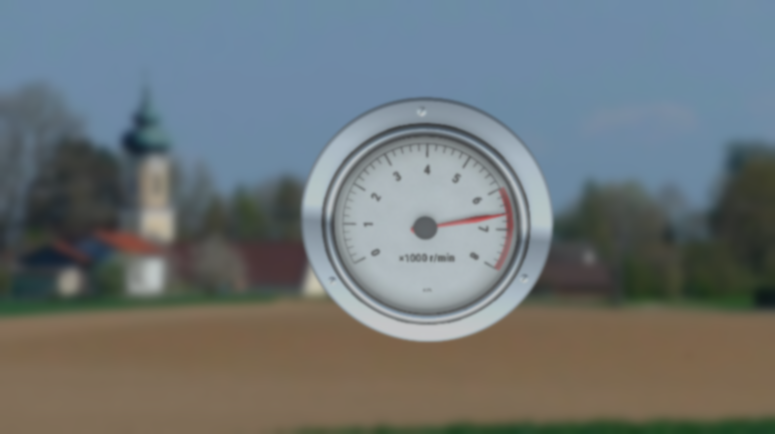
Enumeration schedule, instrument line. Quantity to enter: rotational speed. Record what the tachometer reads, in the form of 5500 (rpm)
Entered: 6600 (rpm)
